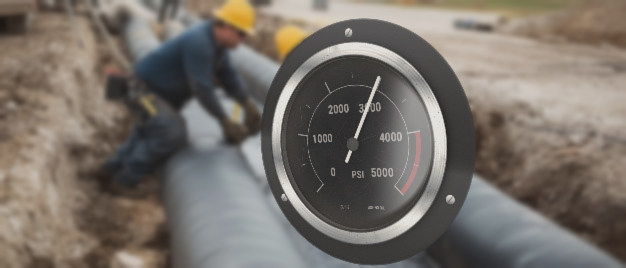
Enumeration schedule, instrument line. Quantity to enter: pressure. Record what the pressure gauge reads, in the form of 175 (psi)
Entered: 3000 (psi)
